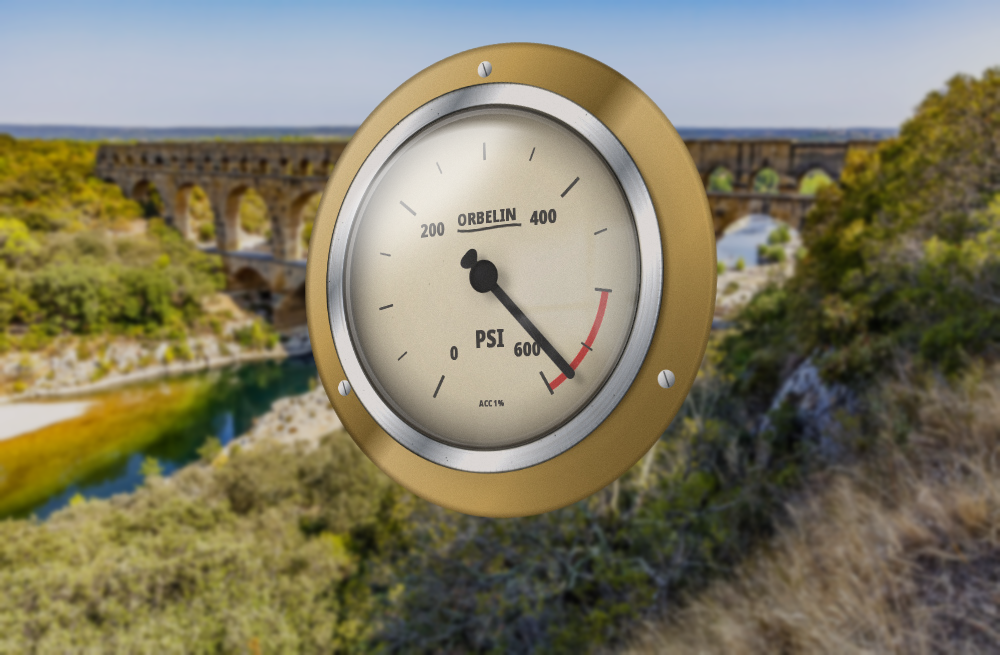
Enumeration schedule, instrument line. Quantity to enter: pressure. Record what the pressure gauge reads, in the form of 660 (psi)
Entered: 575 (psi)
